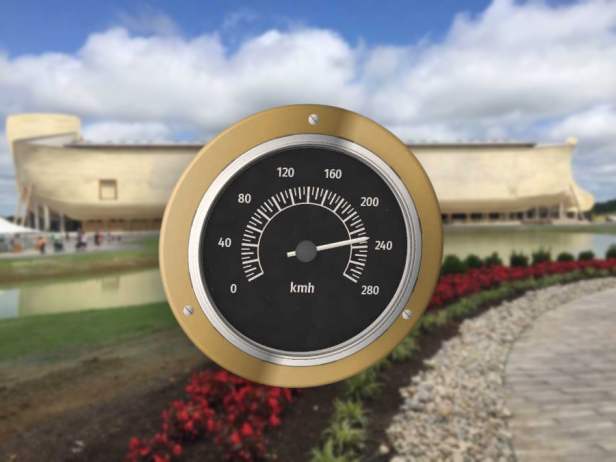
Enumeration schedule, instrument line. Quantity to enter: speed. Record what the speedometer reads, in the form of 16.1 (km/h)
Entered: 230 (km/h)
